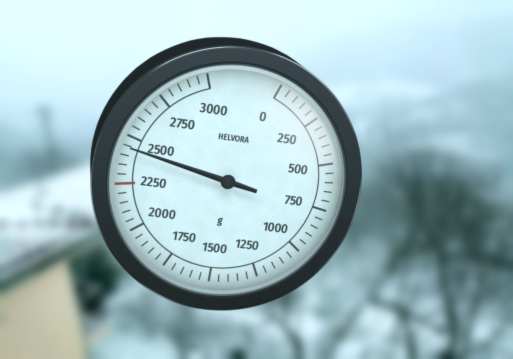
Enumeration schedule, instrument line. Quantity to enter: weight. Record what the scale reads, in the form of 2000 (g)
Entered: 2450 (g)
